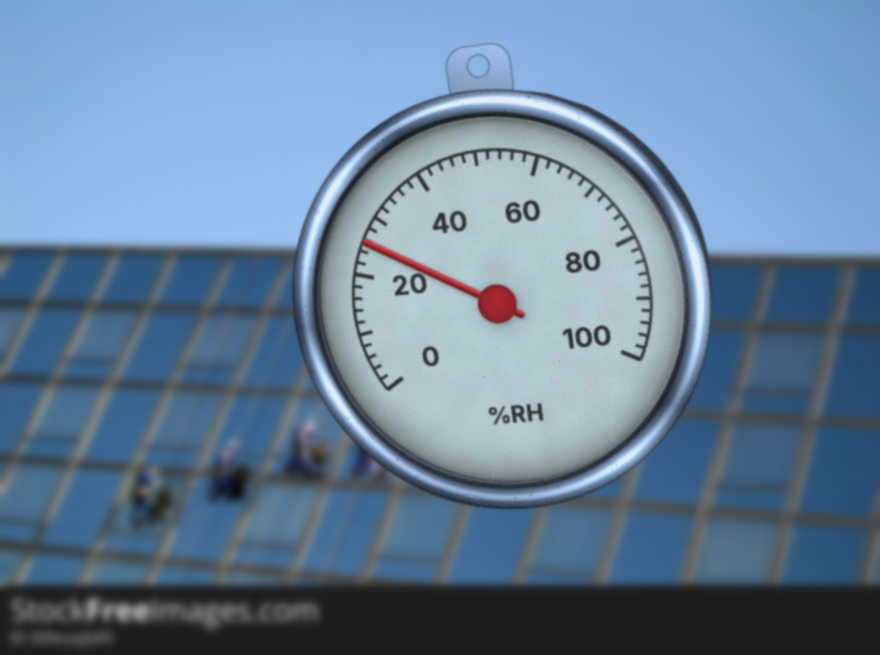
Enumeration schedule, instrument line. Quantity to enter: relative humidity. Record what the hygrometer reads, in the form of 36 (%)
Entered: 26 (%)
